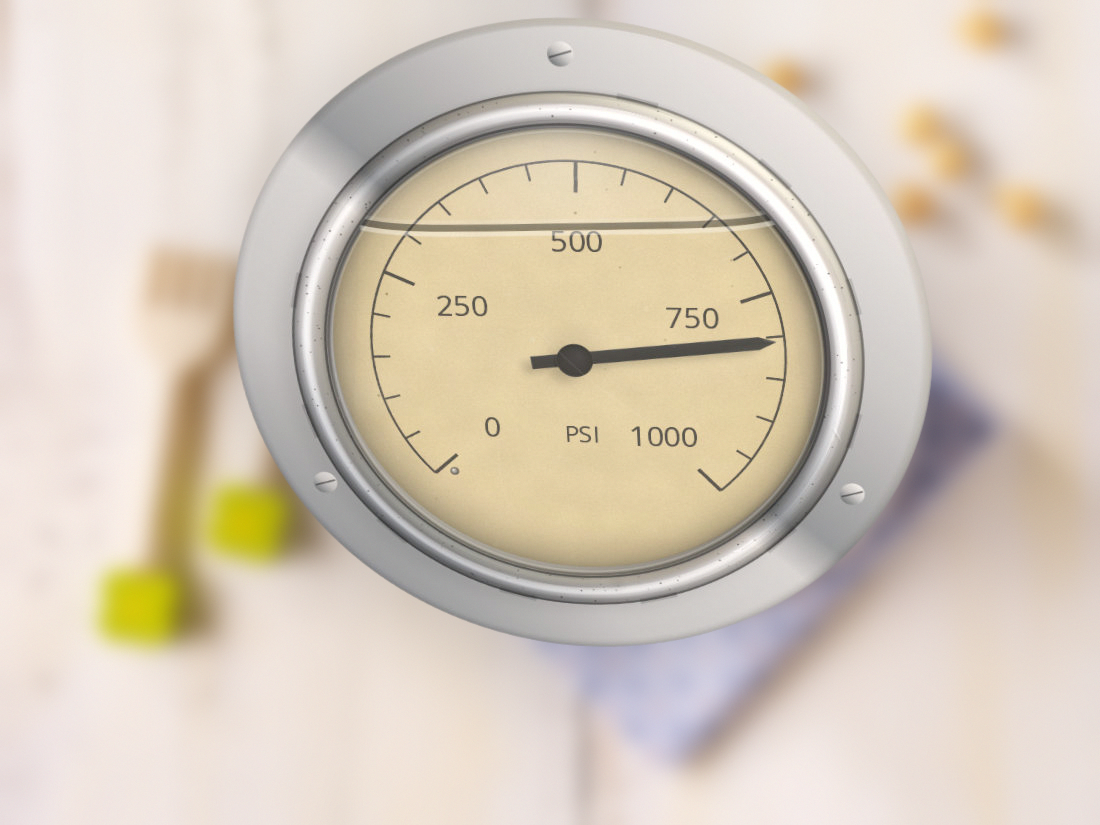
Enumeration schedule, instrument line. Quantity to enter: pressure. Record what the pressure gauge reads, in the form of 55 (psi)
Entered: 800 (psi)
